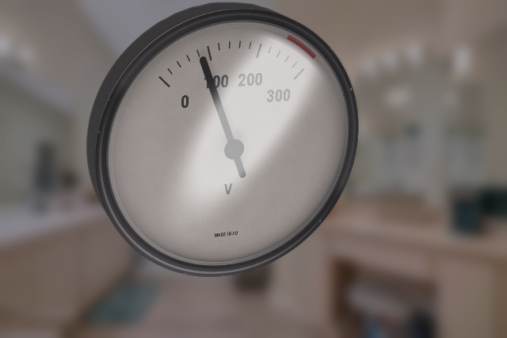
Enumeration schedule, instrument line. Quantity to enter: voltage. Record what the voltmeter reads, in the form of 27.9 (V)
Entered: 80 (V)
